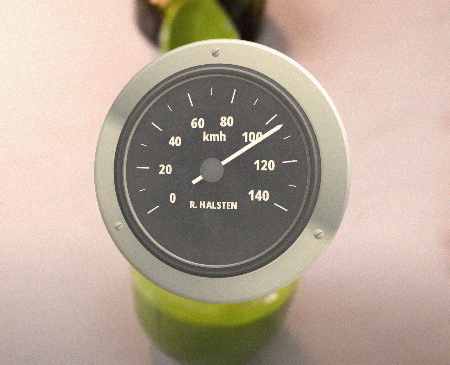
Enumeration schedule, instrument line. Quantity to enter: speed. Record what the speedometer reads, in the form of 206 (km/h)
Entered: 105 (km/h)
